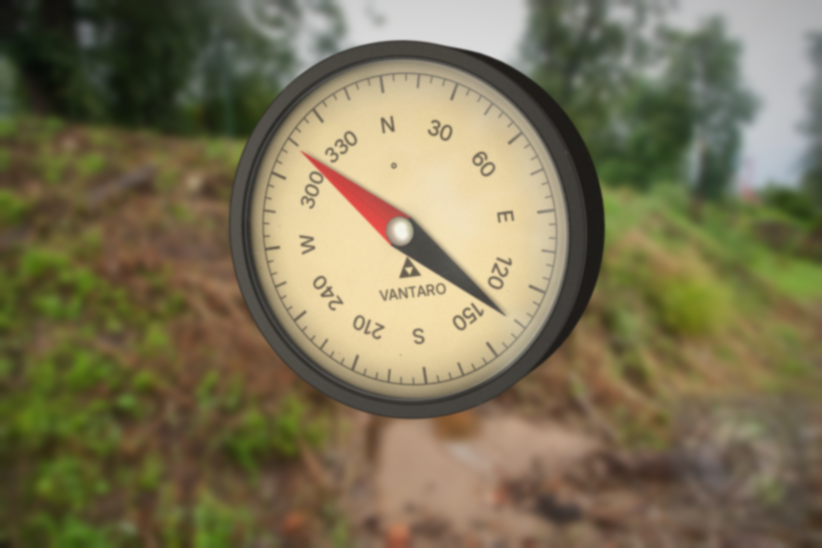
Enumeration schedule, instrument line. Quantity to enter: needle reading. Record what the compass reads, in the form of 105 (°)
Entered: 315 (°)
